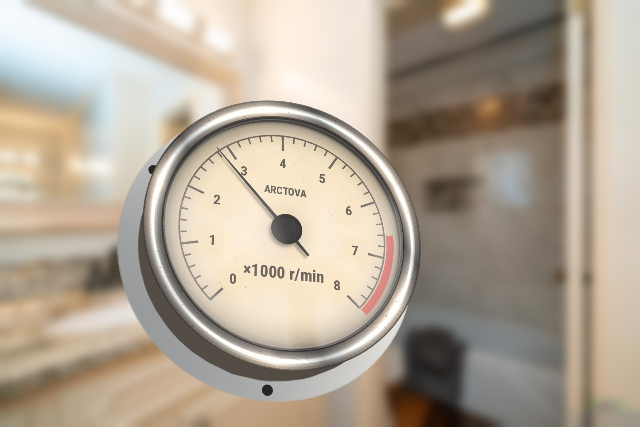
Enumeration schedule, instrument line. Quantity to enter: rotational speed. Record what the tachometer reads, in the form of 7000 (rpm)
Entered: 2800 (rpm)
